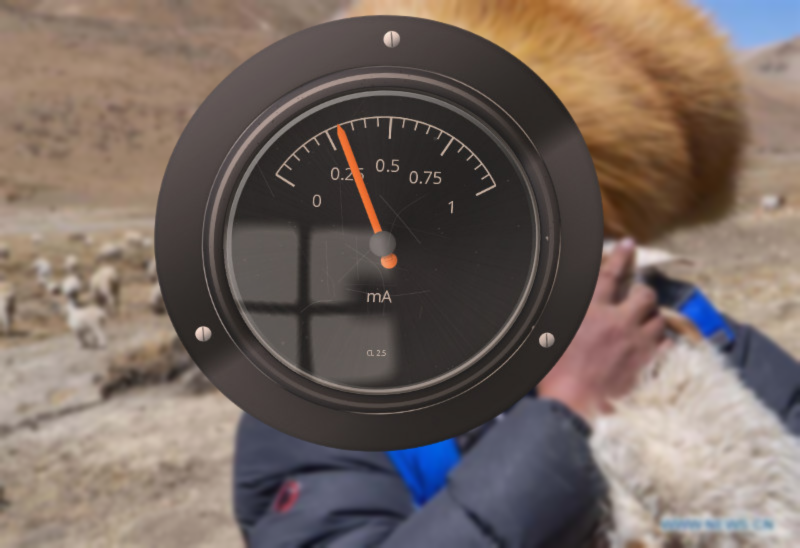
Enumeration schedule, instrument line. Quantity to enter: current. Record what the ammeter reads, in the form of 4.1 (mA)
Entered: 0.3 (mA)
